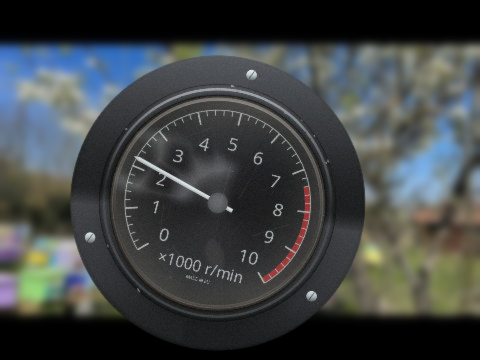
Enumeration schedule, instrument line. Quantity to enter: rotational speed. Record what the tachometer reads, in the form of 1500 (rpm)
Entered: 2200 (rpm)
